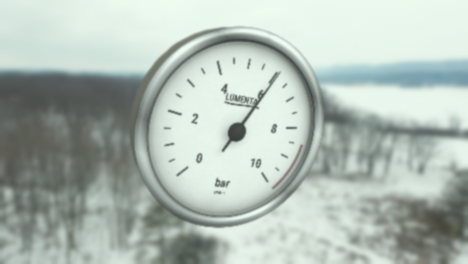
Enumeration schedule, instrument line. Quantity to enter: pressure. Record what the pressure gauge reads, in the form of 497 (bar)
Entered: 6 (bar)
